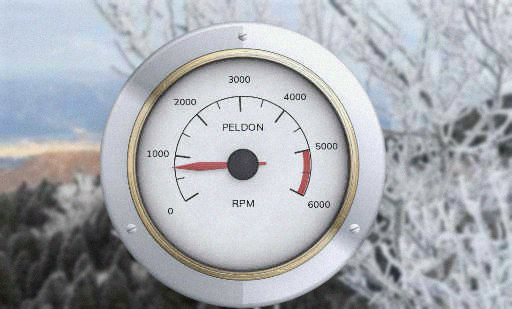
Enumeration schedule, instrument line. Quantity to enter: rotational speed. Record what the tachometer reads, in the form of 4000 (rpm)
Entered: 750 (rpm)
